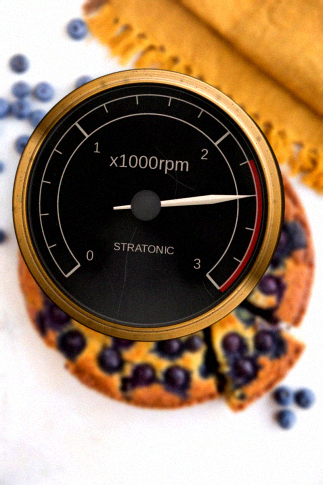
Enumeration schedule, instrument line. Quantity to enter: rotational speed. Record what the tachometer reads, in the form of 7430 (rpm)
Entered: 2400 (rpm)
